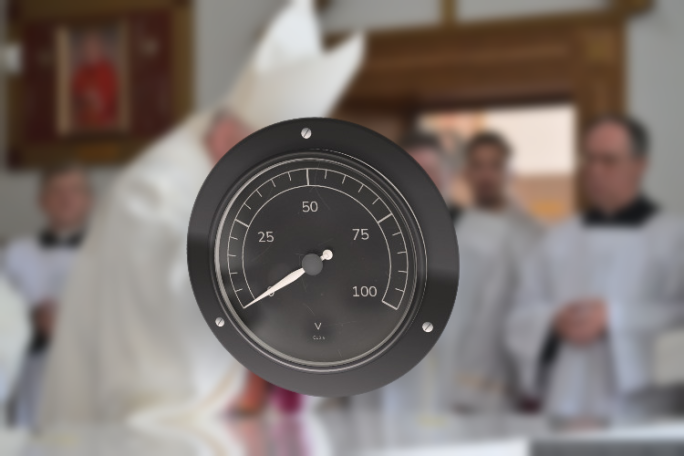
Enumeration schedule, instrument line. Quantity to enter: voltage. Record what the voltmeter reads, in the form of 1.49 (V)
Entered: 0 (V)
